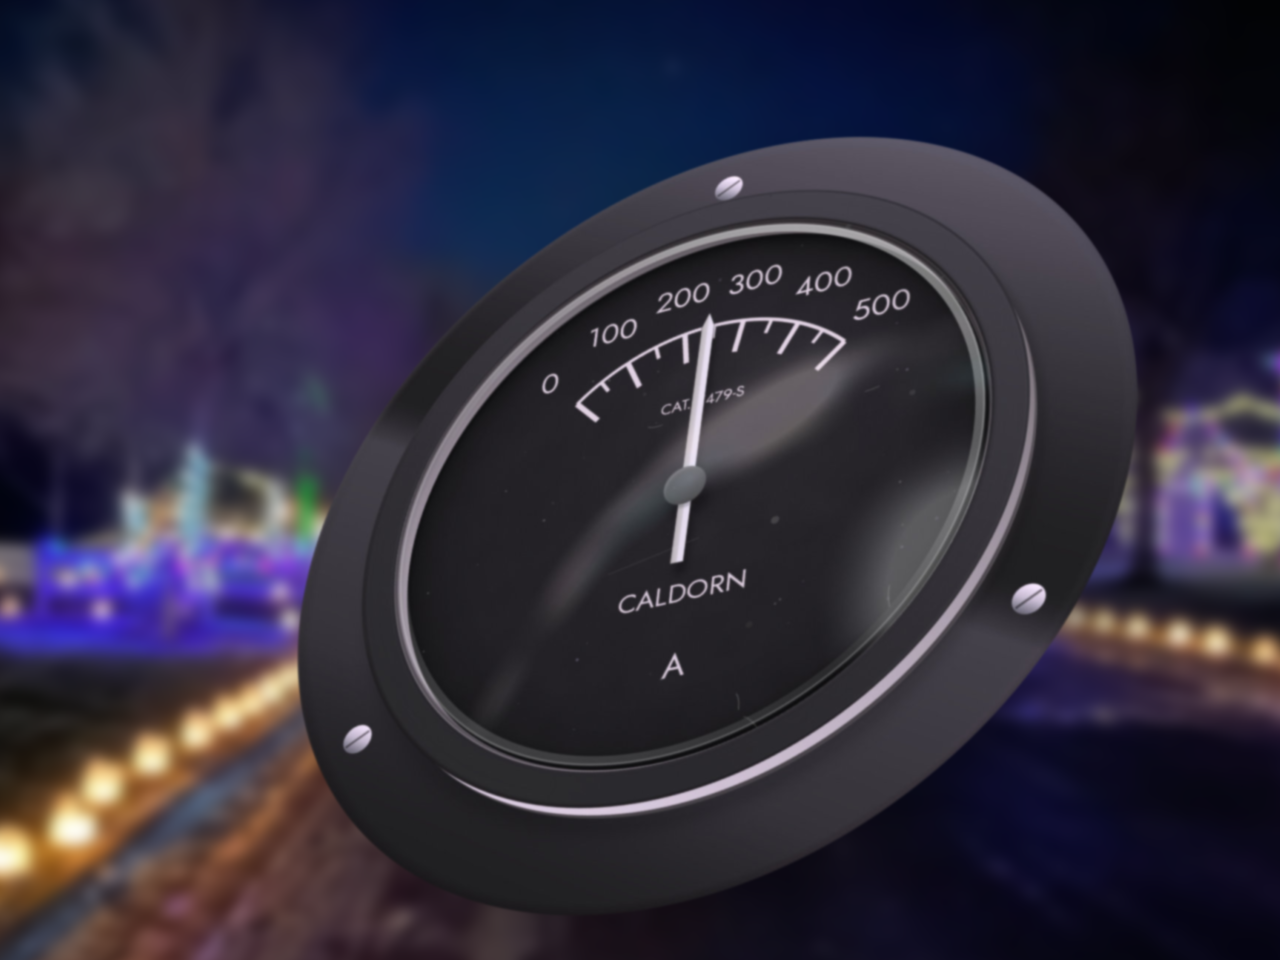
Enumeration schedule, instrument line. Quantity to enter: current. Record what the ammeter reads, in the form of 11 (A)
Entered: 250 (A)
